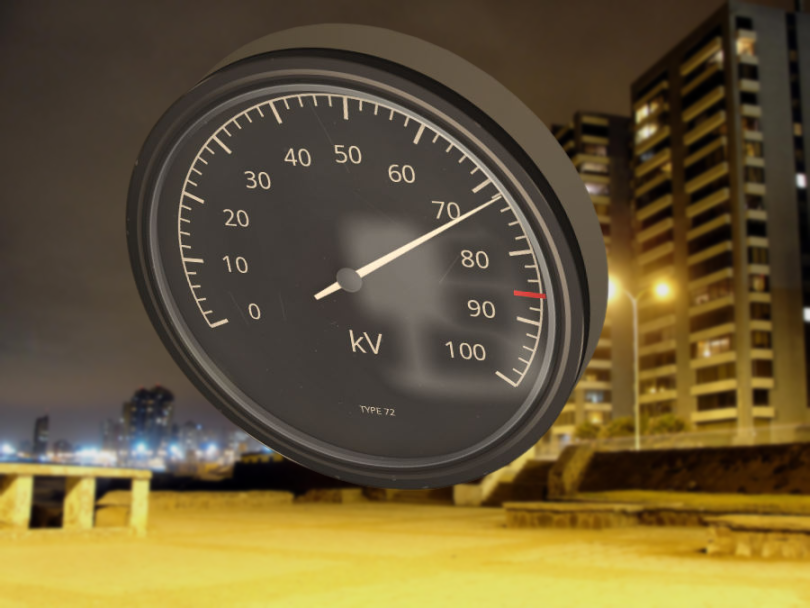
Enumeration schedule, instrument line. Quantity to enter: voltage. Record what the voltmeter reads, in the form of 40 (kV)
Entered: 72 (kV)
